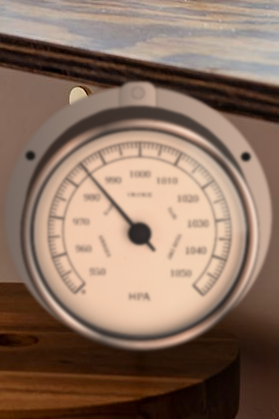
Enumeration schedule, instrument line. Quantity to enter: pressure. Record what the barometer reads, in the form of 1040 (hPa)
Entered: 985 (hPa)
